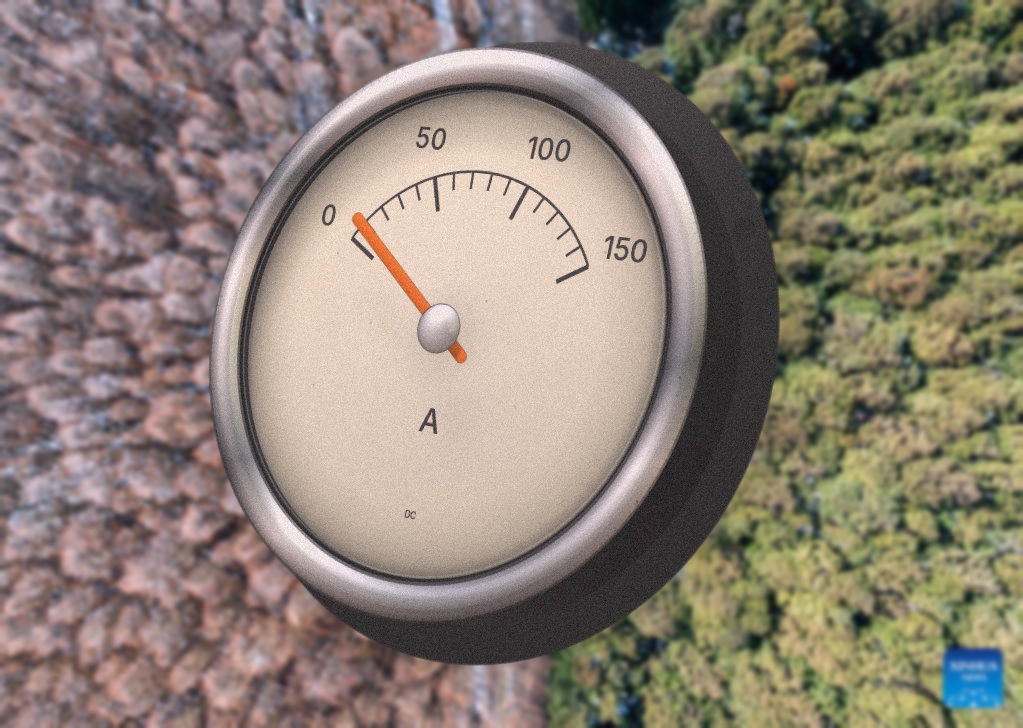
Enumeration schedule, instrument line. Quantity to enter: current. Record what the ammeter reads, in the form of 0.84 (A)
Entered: 10 (A)
